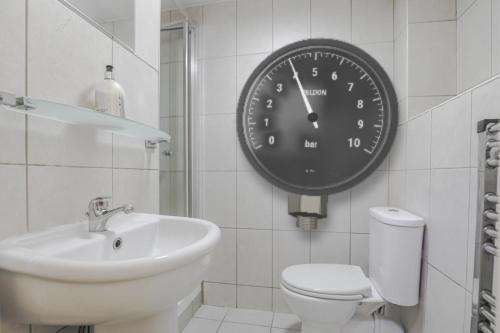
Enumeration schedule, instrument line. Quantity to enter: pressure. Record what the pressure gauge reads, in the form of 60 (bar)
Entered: 4 (bar)
